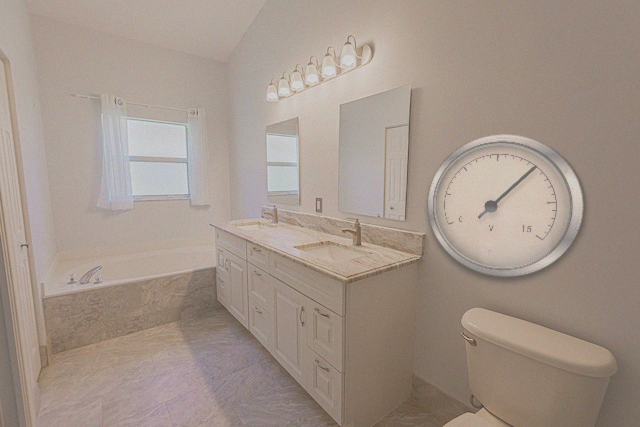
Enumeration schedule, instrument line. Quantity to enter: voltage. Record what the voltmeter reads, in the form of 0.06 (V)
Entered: 10 (V)
